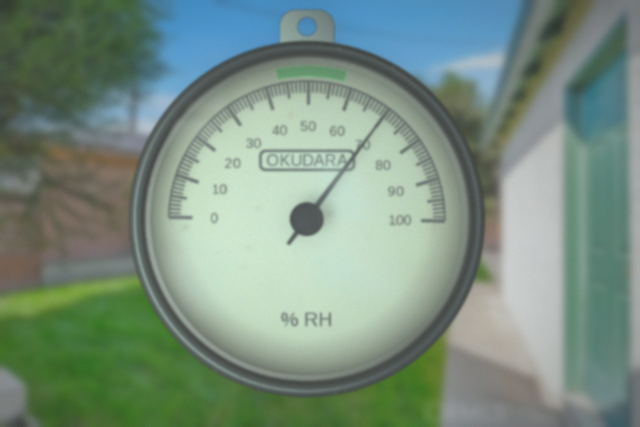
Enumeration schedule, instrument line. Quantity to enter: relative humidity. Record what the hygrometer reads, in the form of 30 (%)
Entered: 70 (%)
